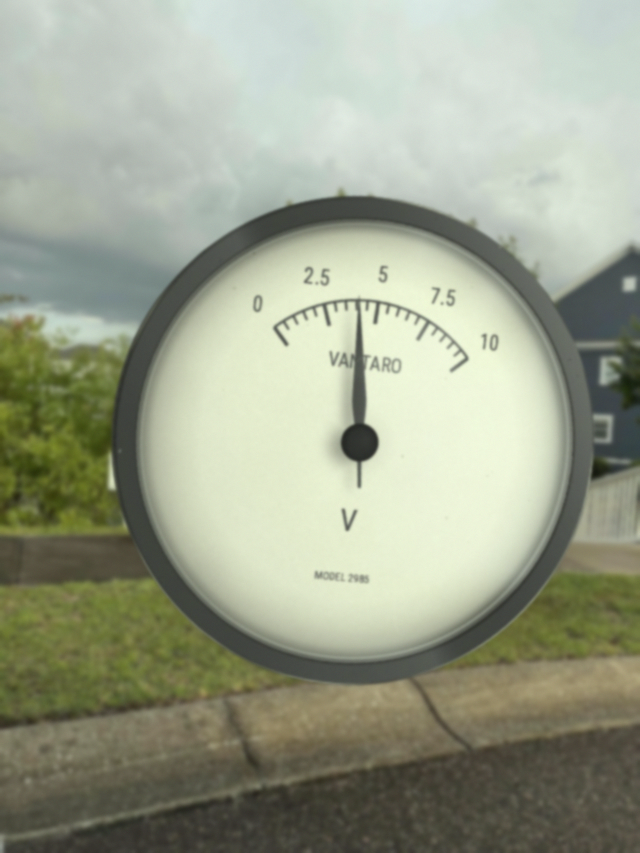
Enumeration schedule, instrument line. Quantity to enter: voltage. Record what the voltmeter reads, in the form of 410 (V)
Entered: 4 (V)
